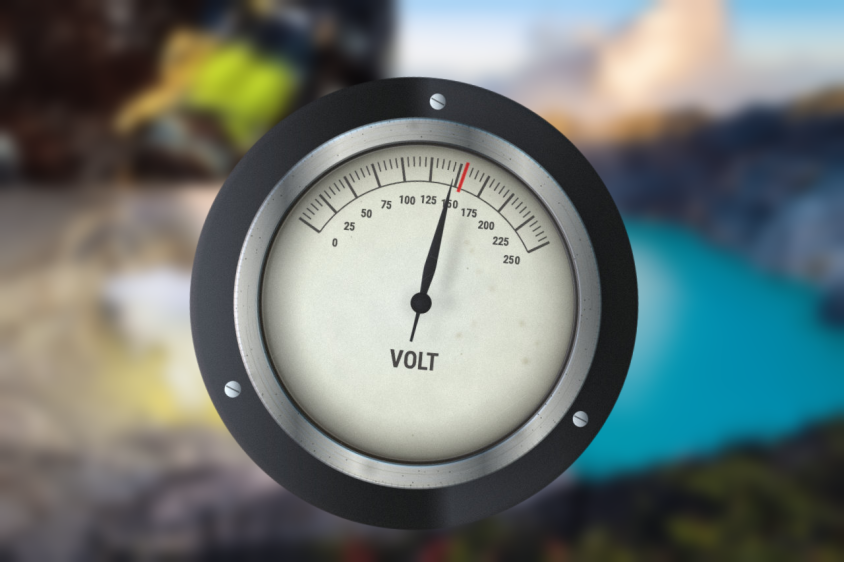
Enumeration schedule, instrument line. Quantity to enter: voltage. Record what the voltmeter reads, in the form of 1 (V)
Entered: 145 (V)
